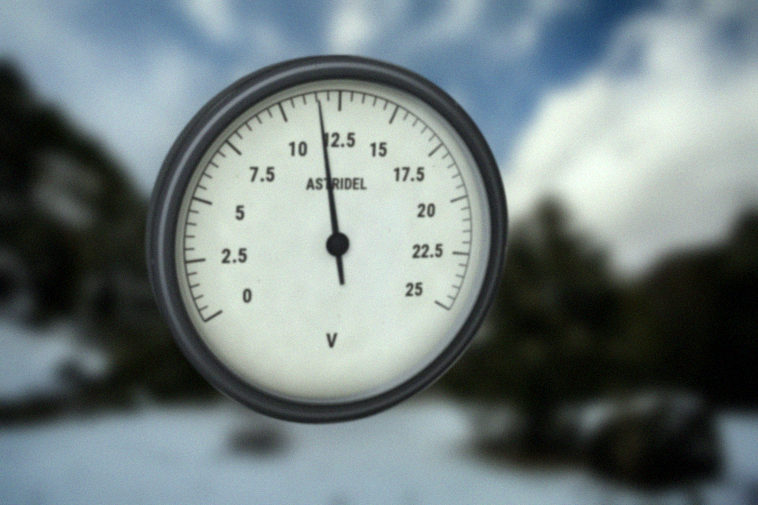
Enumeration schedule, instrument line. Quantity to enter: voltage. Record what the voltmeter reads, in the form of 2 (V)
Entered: 11.5 (V)
